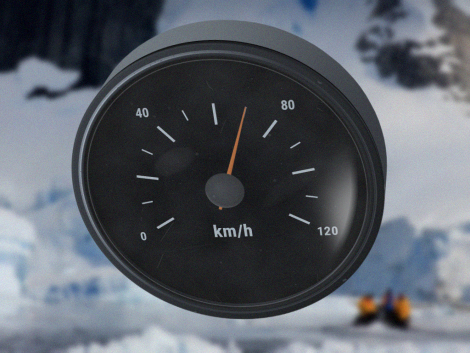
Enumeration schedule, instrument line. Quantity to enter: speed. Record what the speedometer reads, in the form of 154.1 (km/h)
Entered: 70 (km/h)
